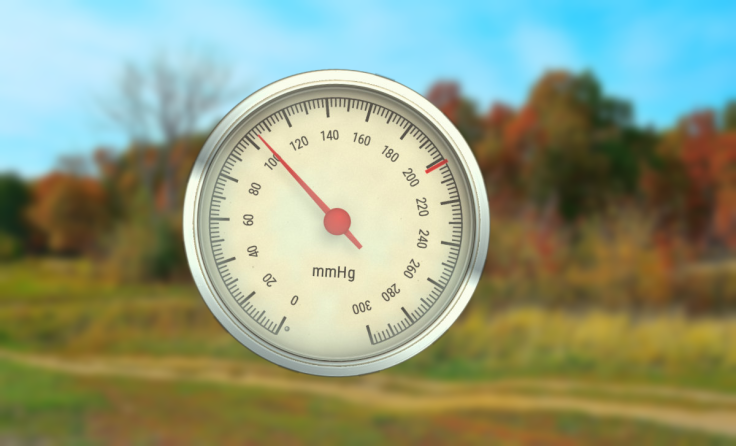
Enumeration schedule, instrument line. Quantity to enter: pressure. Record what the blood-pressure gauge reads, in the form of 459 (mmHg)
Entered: 104 (mmHg)
